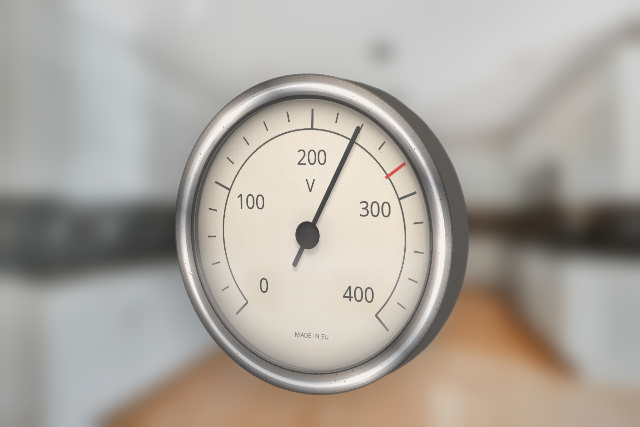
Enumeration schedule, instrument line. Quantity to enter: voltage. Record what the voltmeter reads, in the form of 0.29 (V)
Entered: 240 (V)
